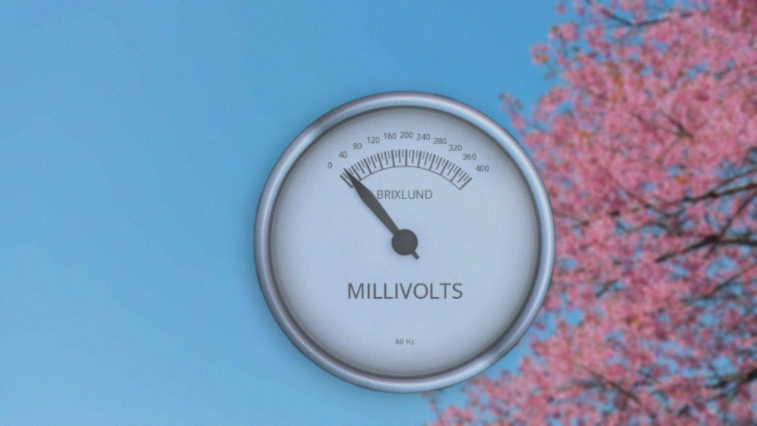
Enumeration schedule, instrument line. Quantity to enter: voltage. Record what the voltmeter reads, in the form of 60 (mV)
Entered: 20 (mV)
